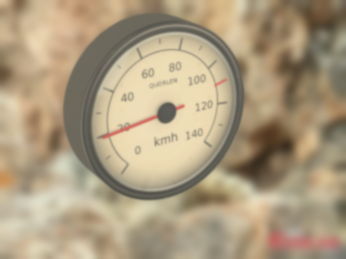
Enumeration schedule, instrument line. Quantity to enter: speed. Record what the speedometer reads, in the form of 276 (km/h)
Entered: 20 (km/h)
